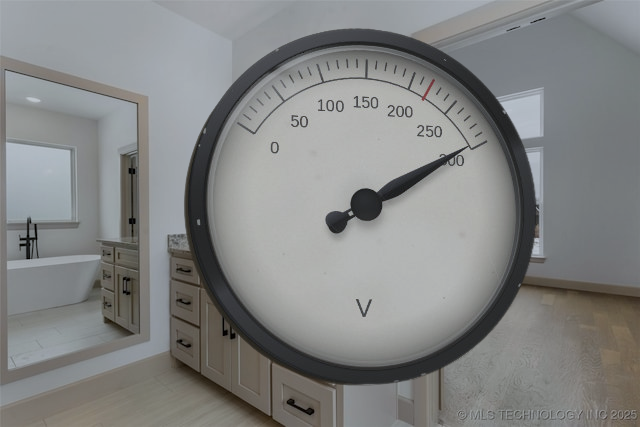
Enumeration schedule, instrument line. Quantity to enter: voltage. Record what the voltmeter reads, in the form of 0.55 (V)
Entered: 295 (V)
